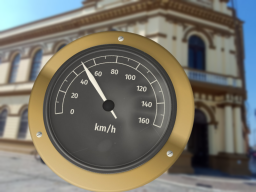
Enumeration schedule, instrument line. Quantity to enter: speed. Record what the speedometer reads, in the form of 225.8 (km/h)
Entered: 50 (km/h)
